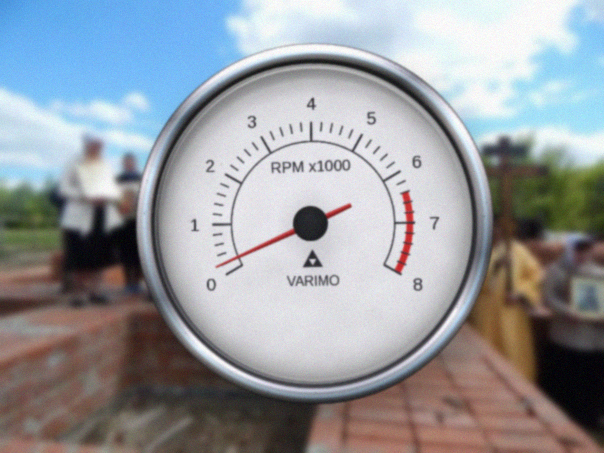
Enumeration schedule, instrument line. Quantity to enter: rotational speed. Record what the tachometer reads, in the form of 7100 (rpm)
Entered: 200 (rpm)
